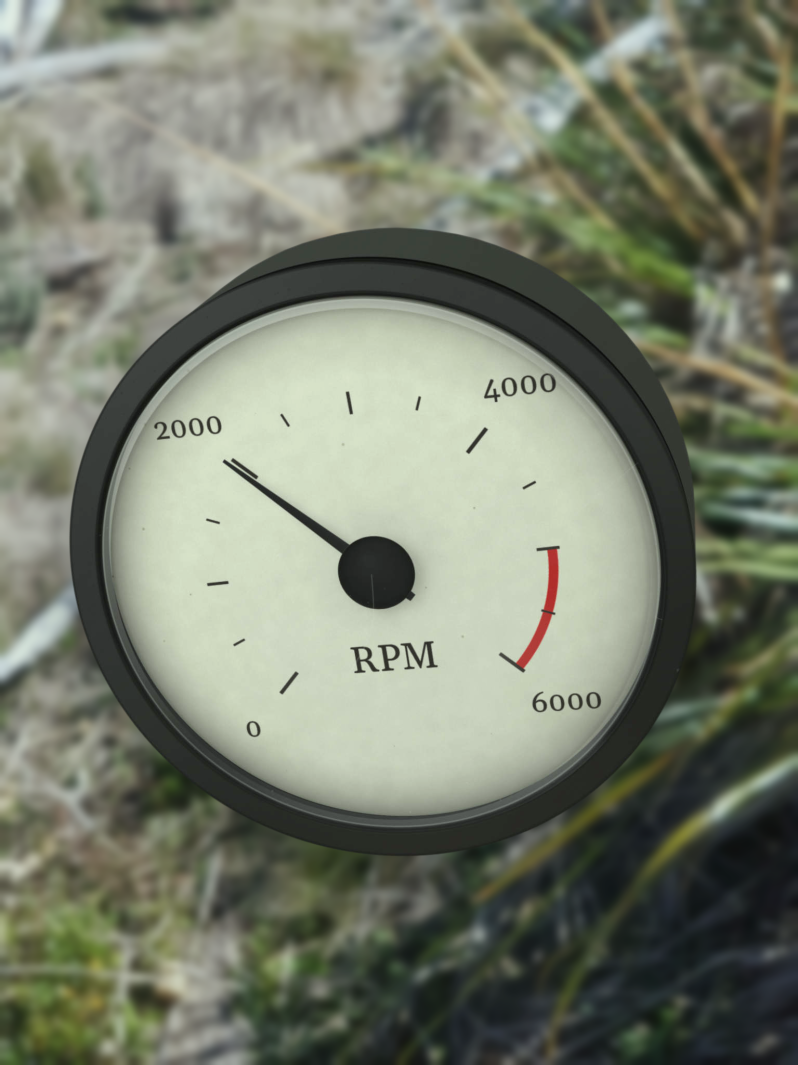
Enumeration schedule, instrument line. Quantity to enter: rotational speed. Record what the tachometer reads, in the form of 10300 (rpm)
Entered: 2000 (rpm)
